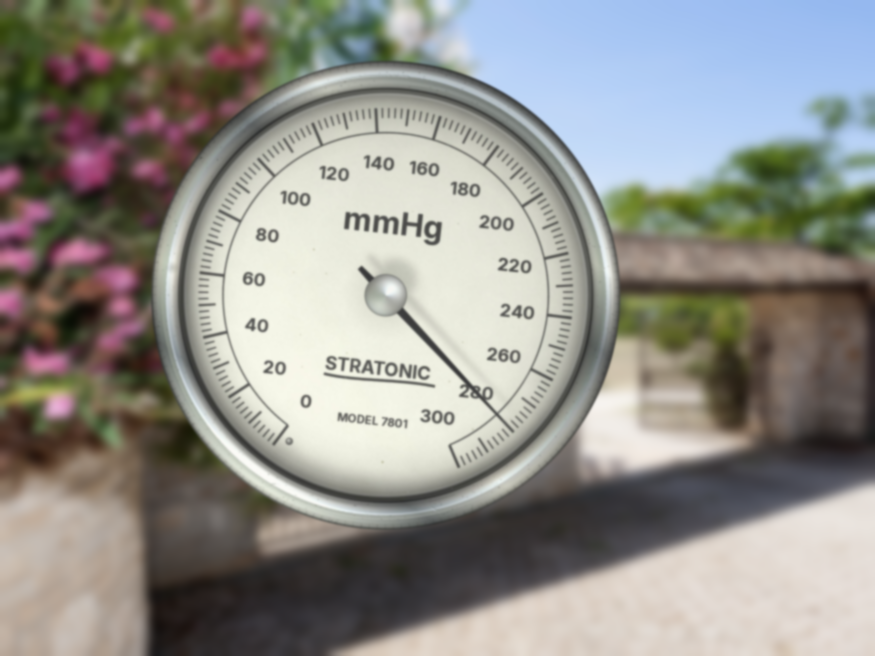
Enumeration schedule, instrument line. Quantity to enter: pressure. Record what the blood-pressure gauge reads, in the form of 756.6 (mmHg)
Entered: 280 (mmHg)
